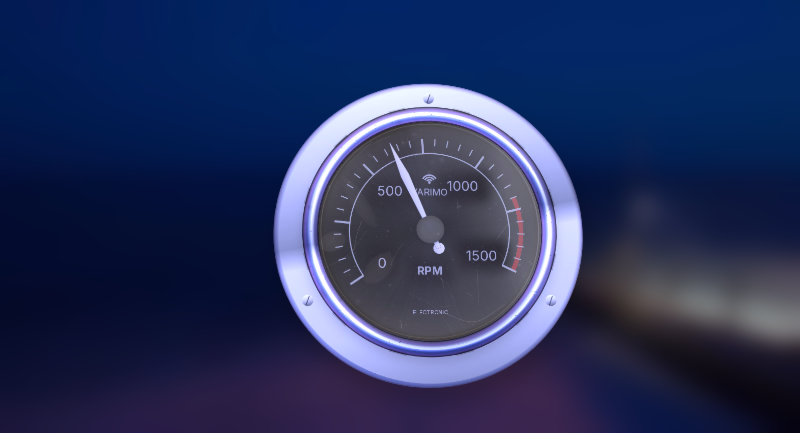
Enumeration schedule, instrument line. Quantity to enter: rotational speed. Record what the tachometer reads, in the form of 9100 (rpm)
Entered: 625 (rpm)
